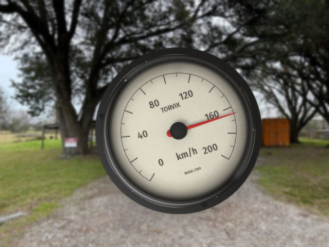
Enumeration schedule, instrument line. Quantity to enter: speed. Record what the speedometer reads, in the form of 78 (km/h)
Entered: 165 (km/h)
